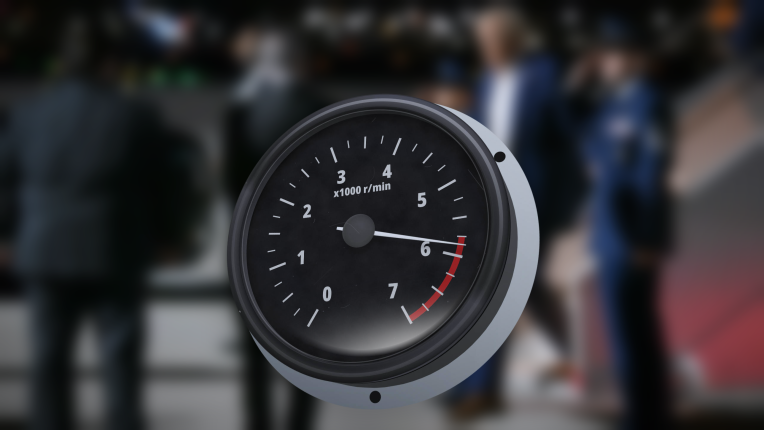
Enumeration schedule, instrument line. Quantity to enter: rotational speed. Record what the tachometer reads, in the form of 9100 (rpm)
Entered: 5875 (rpm)
